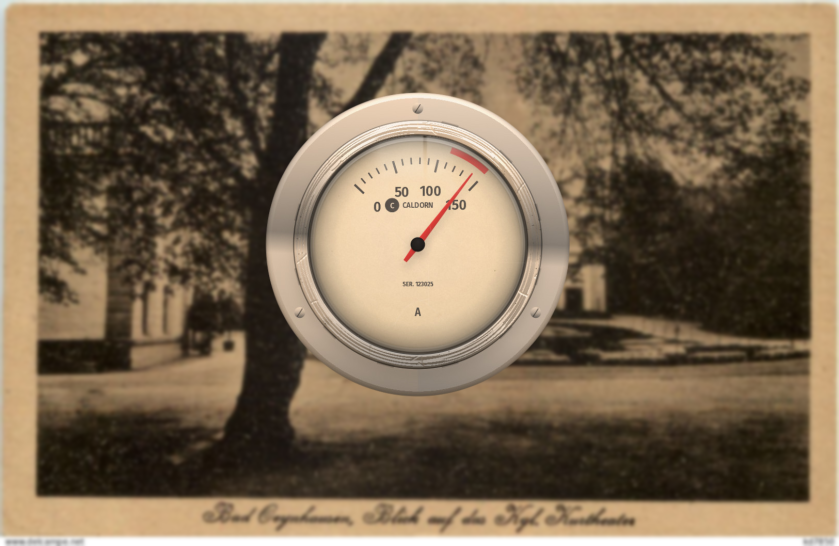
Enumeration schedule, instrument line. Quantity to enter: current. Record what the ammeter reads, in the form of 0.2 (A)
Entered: 140 (A)
